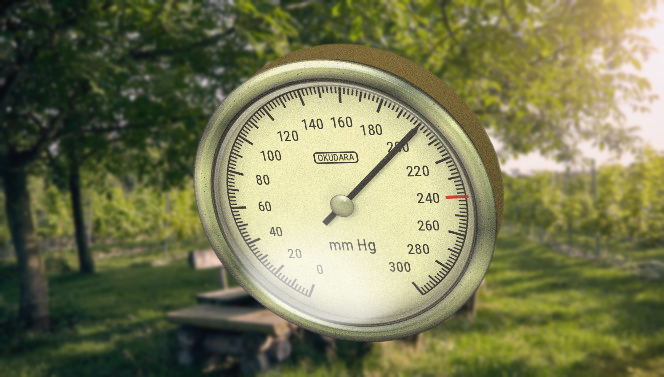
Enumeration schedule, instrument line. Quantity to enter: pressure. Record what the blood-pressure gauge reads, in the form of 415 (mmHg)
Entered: 200 (mmHg)
